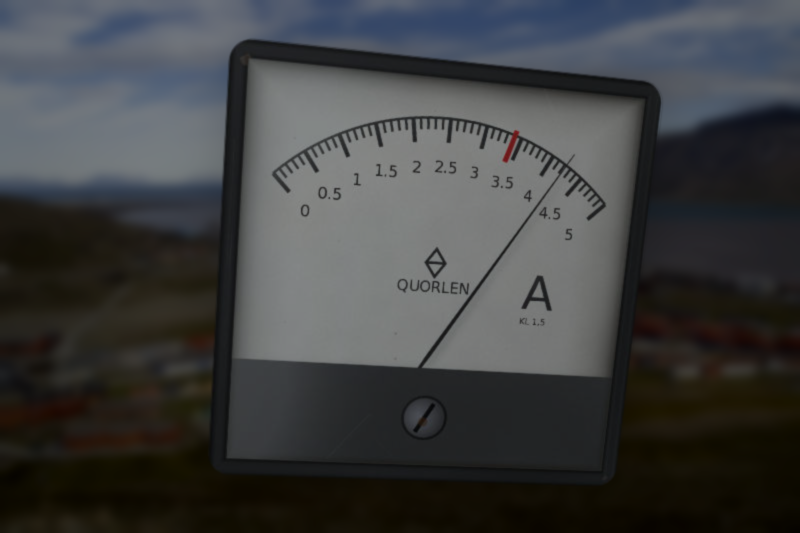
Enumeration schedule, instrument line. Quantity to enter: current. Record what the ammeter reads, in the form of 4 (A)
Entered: 4.2 (A)
